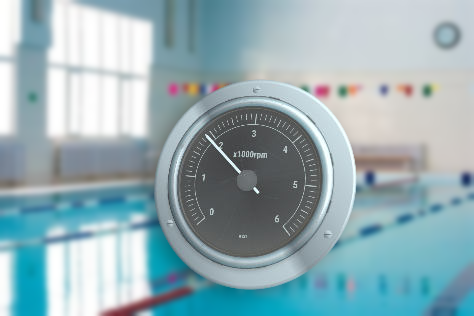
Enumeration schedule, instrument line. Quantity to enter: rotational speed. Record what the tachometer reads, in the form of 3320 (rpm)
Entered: 1900 (rpm)
